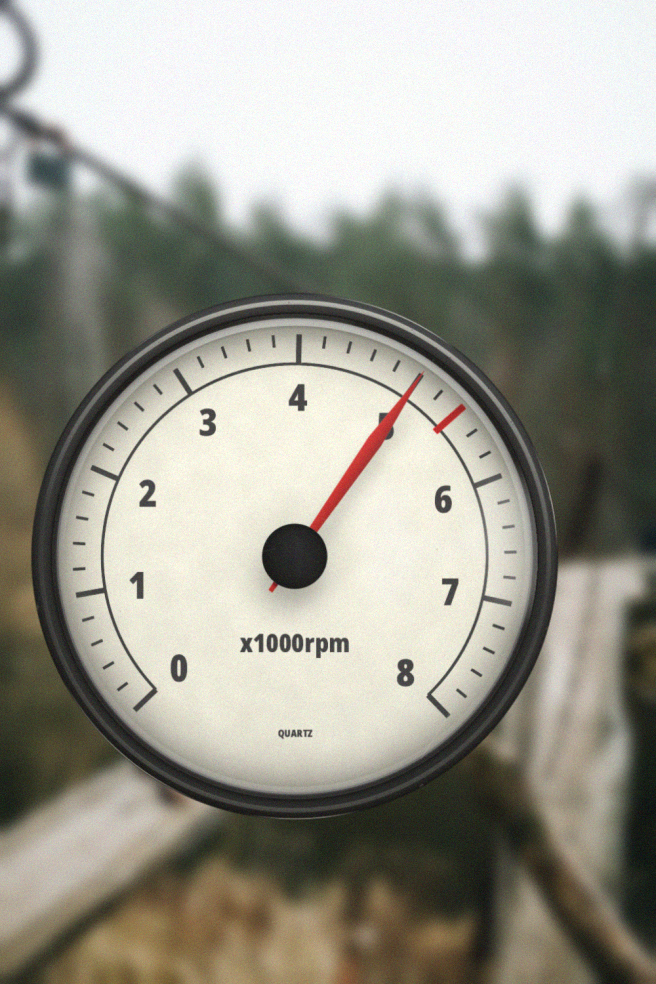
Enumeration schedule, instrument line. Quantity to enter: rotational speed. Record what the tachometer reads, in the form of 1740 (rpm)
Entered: 5000 (rpm)
